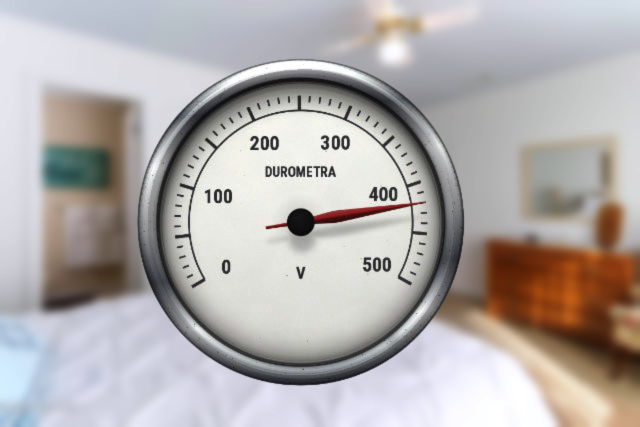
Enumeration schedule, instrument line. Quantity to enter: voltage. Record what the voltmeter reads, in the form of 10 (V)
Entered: 420 (V)
